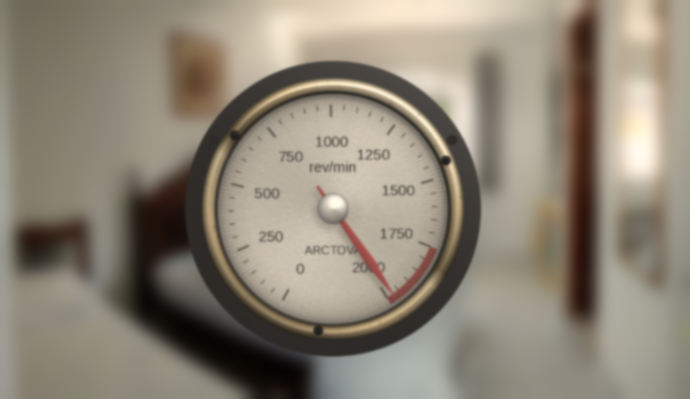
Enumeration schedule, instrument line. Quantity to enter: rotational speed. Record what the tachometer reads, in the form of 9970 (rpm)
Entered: 1975 (rpm)
